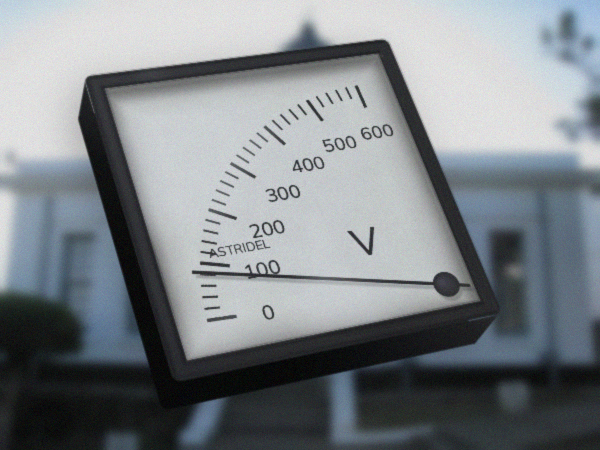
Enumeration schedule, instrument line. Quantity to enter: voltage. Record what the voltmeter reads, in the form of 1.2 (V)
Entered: 80 (V)
